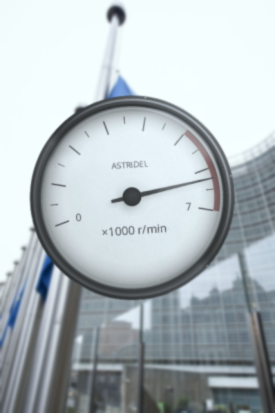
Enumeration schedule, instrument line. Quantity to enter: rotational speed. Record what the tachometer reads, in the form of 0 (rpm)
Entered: 6250 (rpm)
